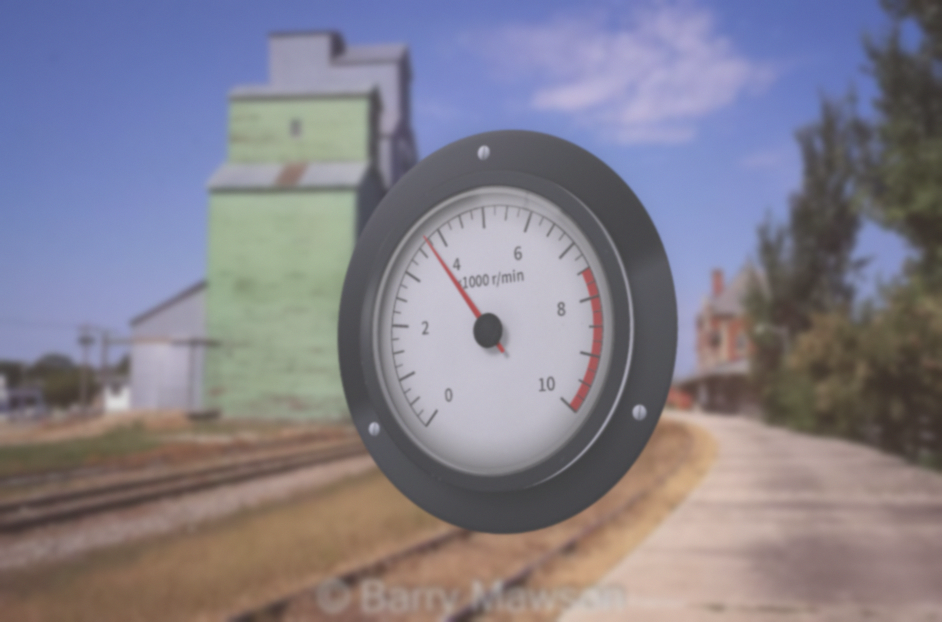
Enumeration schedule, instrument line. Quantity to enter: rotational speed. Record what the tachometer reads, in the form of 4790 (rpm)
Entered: 3750 (rpm)
